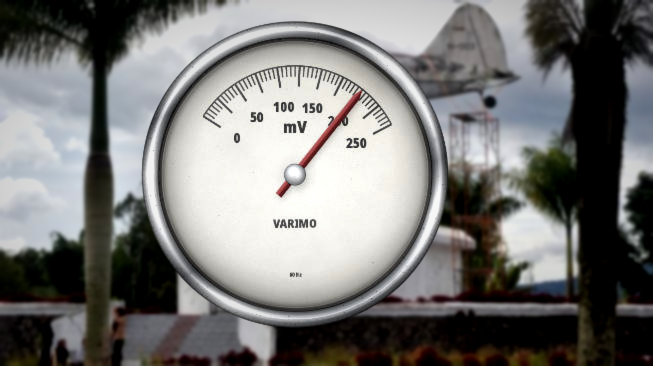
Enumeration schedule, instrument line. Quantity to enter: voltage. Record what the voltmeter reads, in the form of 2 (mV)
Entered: 200 (mV)
